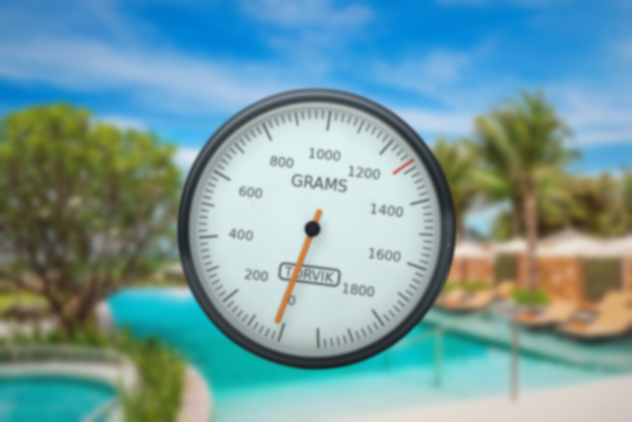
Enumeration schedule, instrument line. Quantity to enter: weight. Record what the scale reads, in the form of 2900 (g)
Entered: 20 (g)
